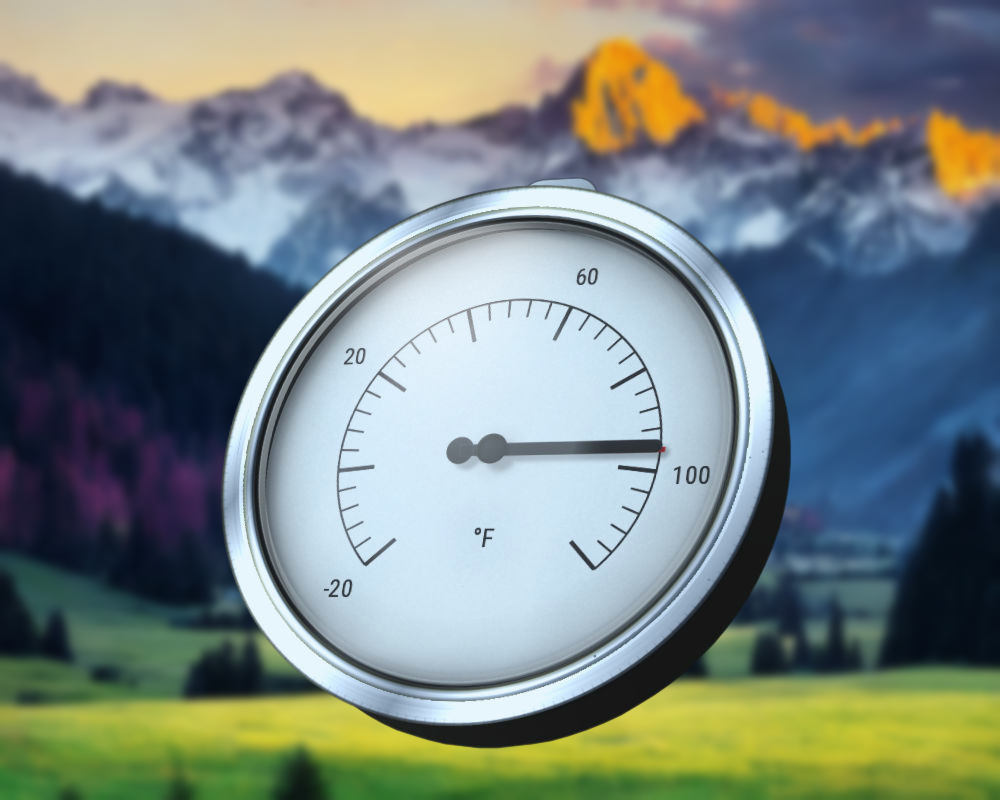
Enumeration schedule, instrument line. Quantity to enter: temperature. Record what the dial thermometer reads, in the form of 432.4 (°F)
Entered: 96 (°F)
